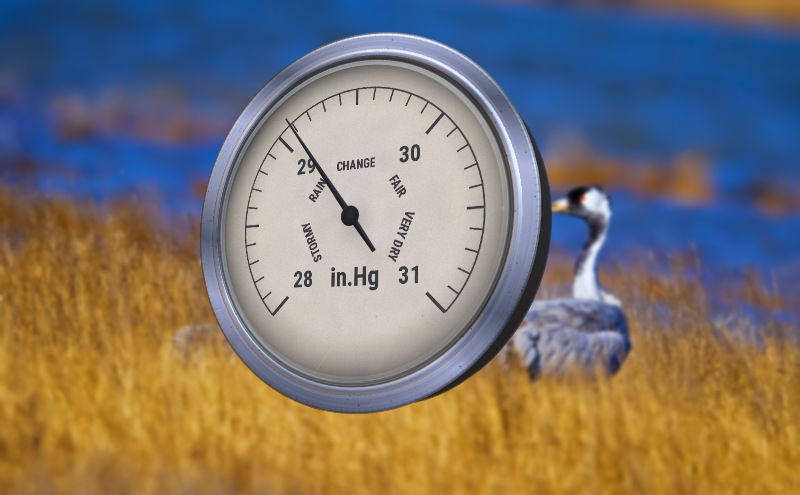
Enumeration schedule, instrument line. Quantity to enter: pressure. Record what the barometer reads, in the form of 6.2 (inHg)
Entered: 29.1 (inHg)
